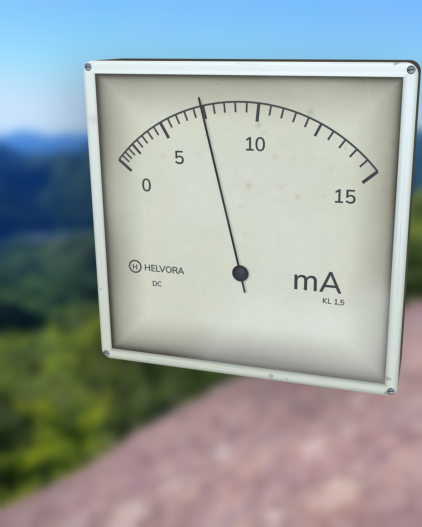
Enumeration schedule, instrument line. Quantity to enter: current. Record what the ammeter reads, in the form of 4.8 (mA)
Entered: 7.5 (mA)
